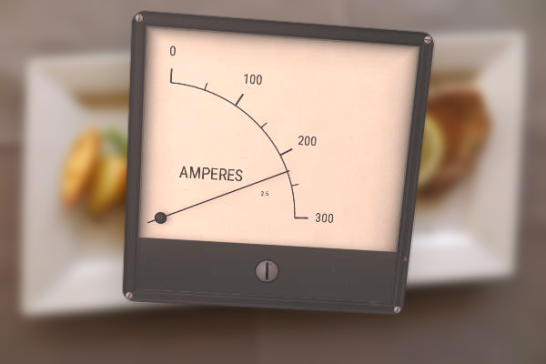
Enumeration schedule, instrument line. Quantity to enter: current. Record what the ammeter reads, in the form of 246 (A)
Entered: 225 (A)
